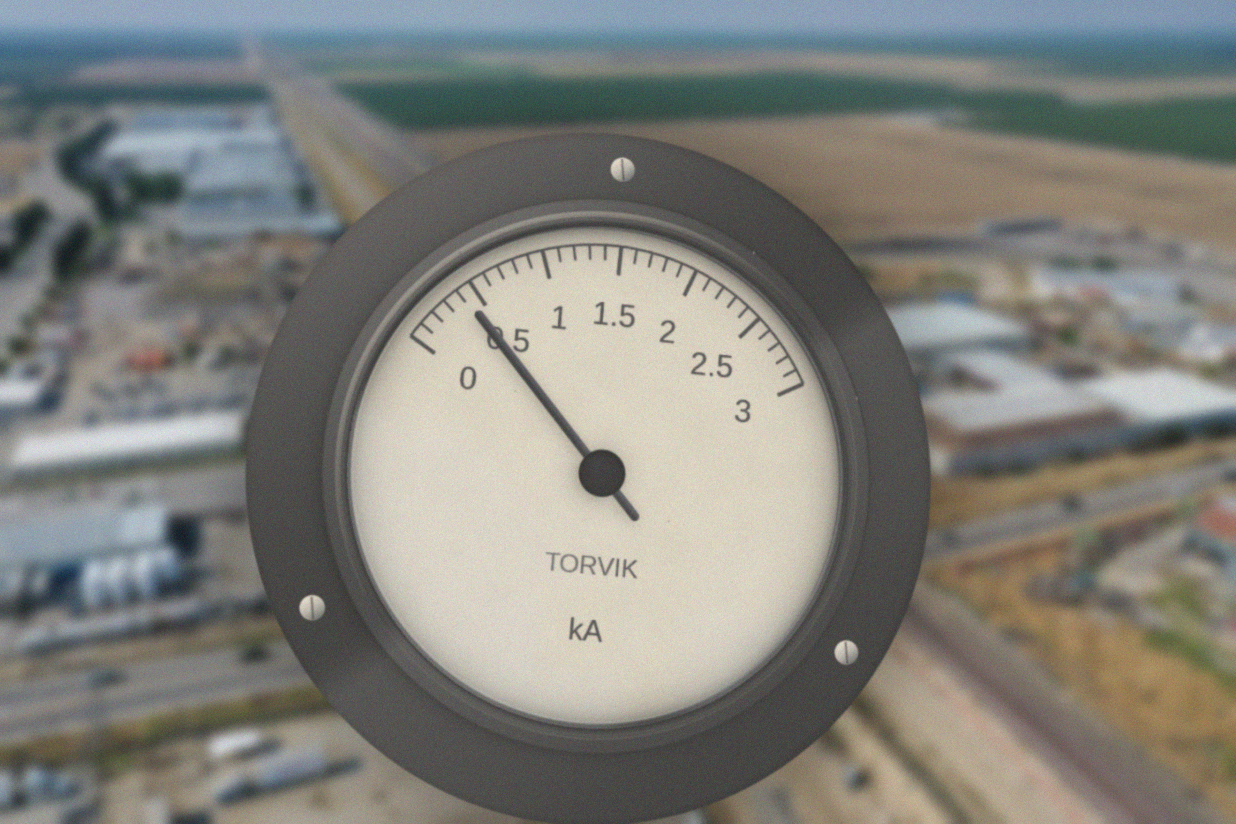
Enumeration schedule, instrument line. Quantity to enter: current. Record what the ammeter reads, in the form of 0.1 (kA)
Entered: 0.4 (kA)
